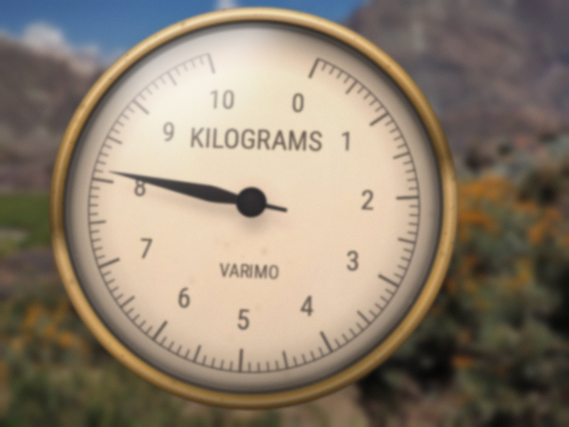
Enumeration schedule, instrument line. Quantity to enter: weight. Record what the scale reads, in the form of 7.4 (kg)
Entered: 8.1 (kg)
